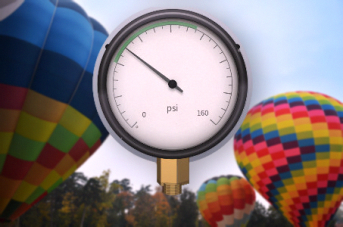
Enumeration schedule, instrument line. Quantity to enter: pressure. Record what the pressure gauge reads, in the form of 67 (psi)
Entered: 50 (psi)
